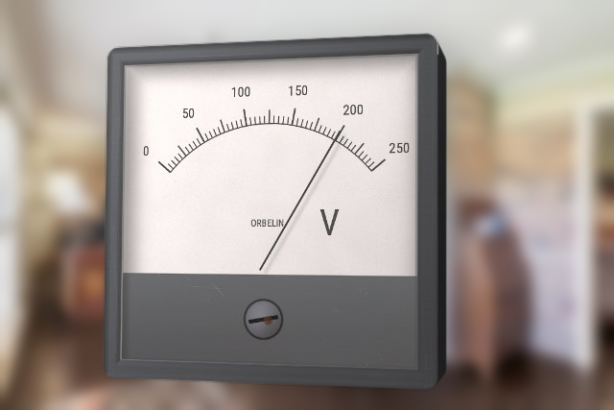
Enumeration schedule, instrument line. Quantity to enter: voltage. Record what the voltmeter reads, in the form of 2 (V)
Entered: 200 (V)
